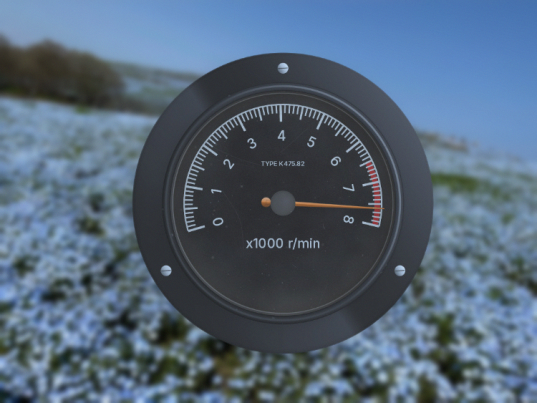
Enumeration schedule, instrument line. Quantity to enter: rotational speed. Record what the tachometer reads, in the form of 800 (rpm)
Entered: 7600 (rpm)
